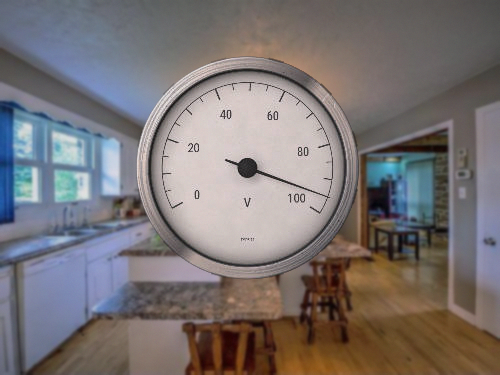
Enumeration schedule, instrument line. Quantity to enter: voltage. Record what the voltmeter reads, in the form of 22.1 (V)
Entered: 95 (V)
